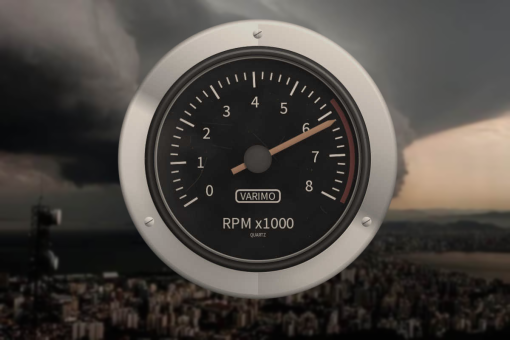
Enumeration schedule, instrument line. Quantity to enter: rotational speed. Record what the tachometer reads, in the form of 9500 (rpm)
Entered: 6200 (rpm)
